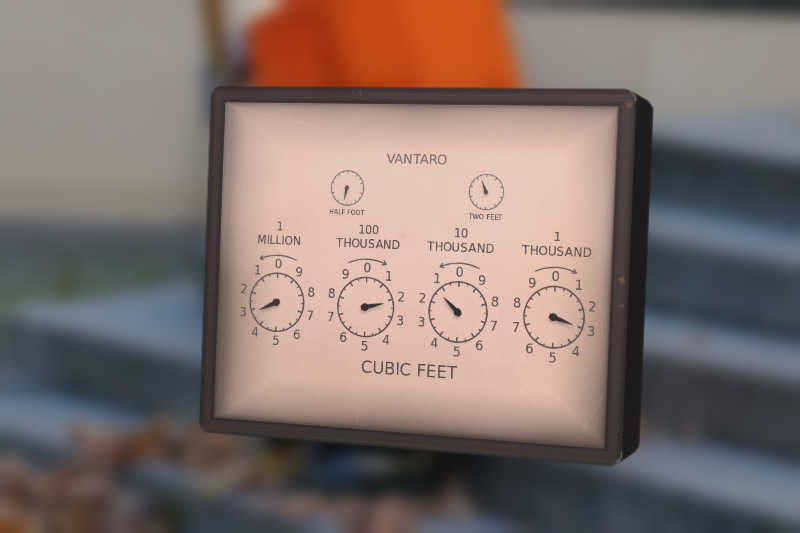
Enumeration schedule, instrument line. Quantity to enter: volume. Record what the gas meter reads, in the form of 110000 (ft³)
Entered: 321300 (ft³)
